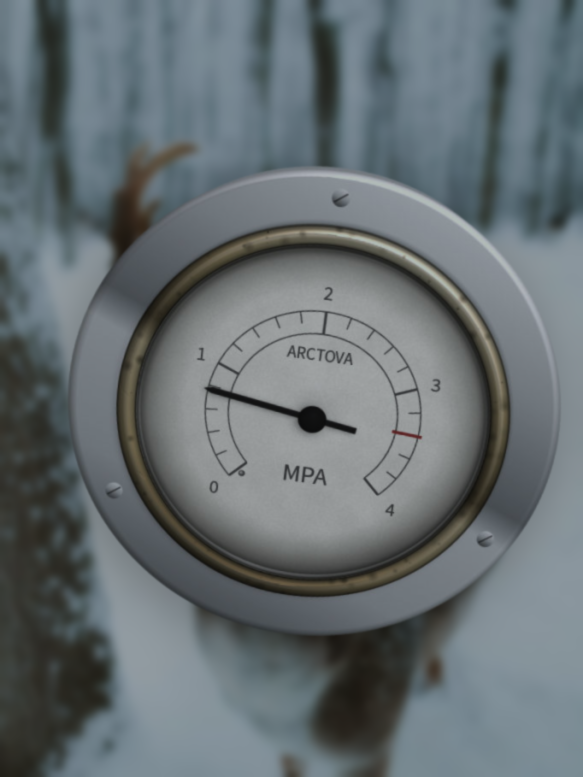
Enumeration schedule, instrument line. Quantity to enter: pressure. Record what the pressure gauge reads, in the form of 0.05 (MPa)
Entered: 0.8 (MPa)
